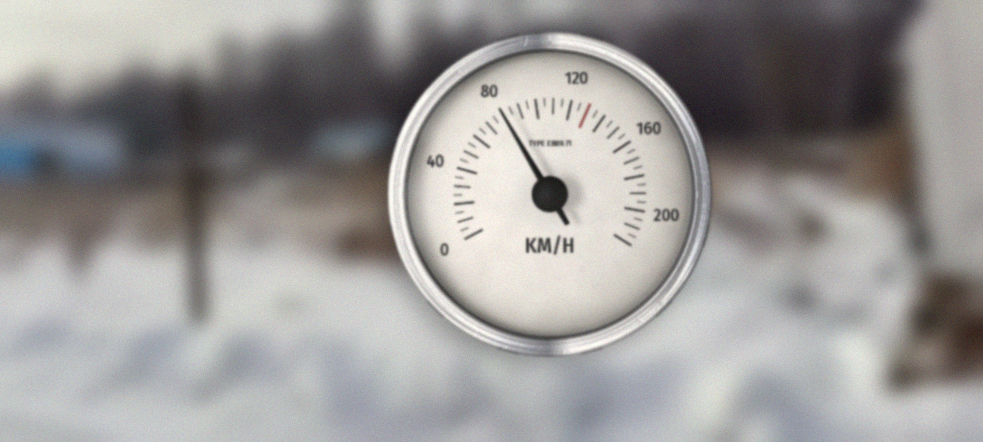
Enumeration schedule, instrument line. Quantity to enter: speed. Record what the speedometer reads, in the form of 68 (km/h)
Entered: 80 (km/h)
